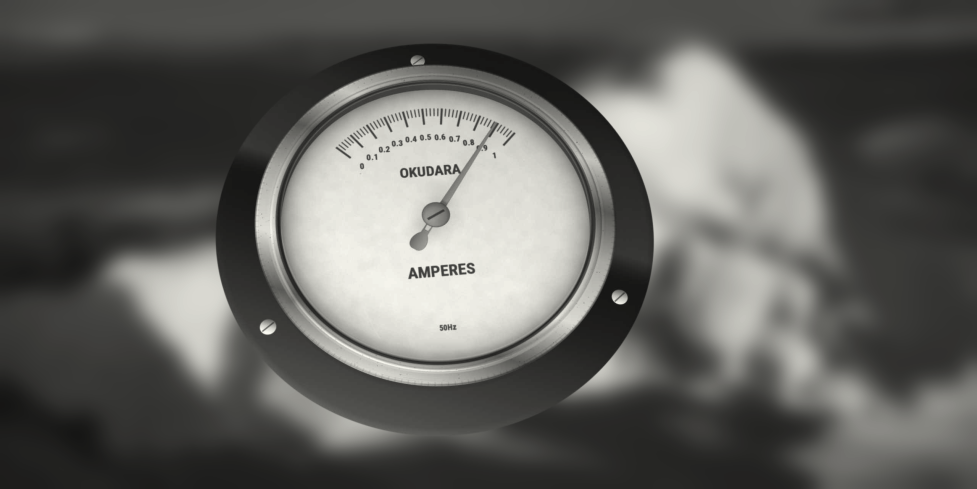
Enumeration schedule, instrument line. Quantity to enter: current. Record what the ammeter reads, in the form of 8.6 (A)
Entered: 0.9 (A)
